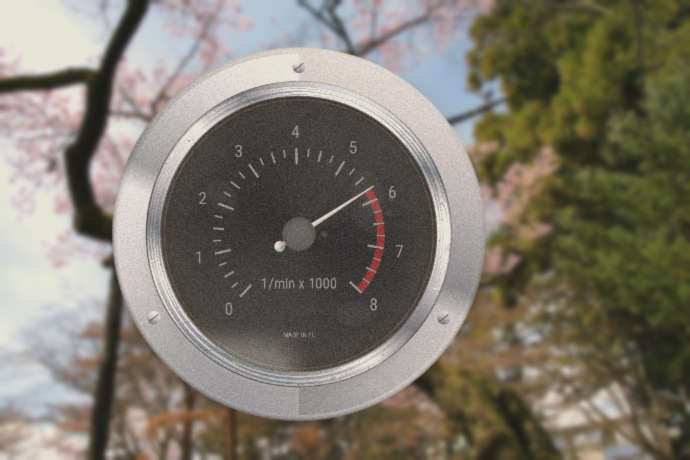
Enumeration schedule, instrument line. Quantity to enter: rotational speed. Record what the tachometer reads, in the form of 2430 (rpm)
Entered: 5750 (rpm)
